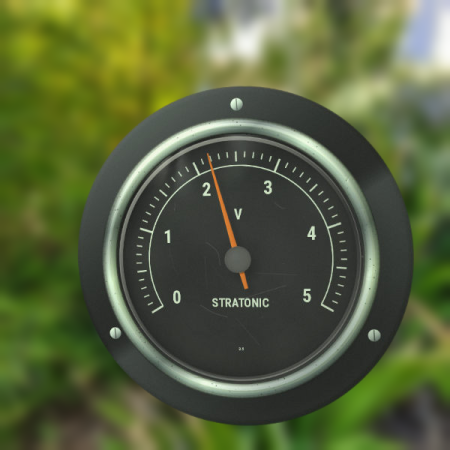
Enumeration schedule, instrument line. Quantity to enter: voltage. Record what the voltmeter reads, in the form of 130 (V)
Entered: 2.2 (V)
